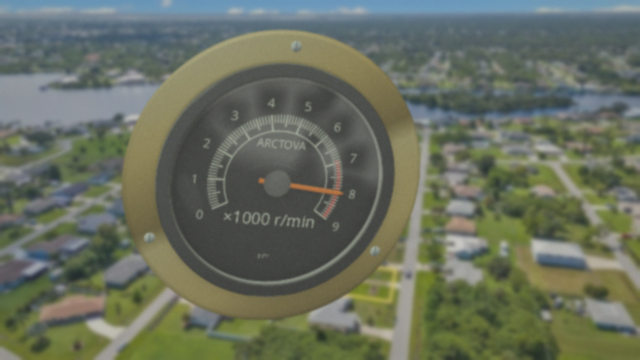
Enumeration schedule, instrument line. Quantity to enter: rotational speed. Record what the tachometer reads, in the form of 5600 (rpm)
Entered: 8000 (rpm)
